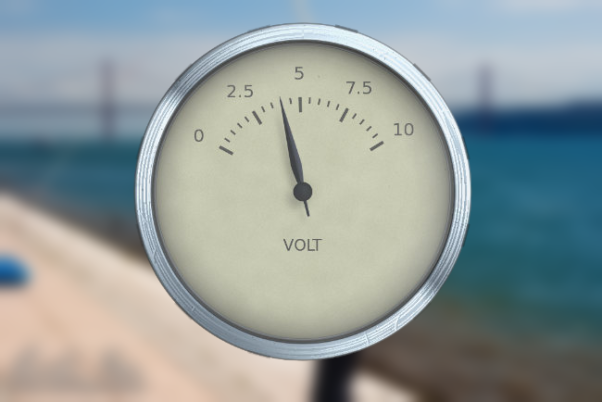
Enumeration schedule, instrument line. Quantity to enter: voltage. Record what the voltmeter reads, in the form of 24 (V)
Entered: 4 (V)
